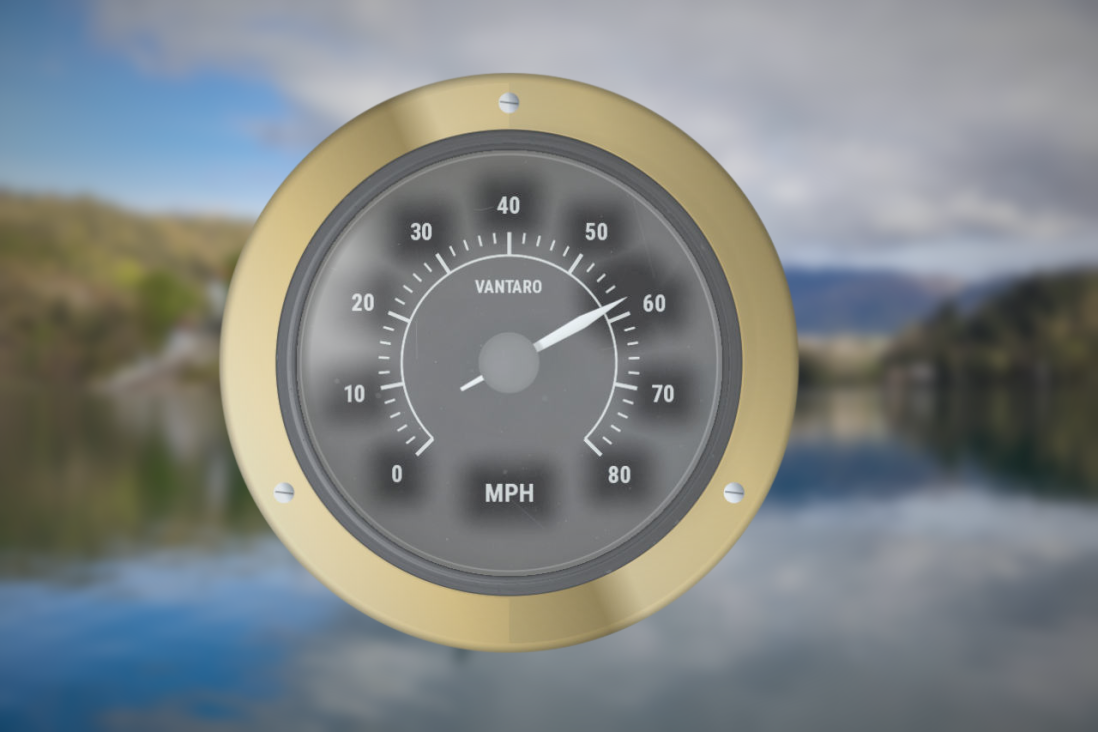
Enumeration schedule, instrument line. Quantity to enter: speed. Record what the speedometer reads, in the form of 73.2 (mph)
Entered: 58 (mph)
